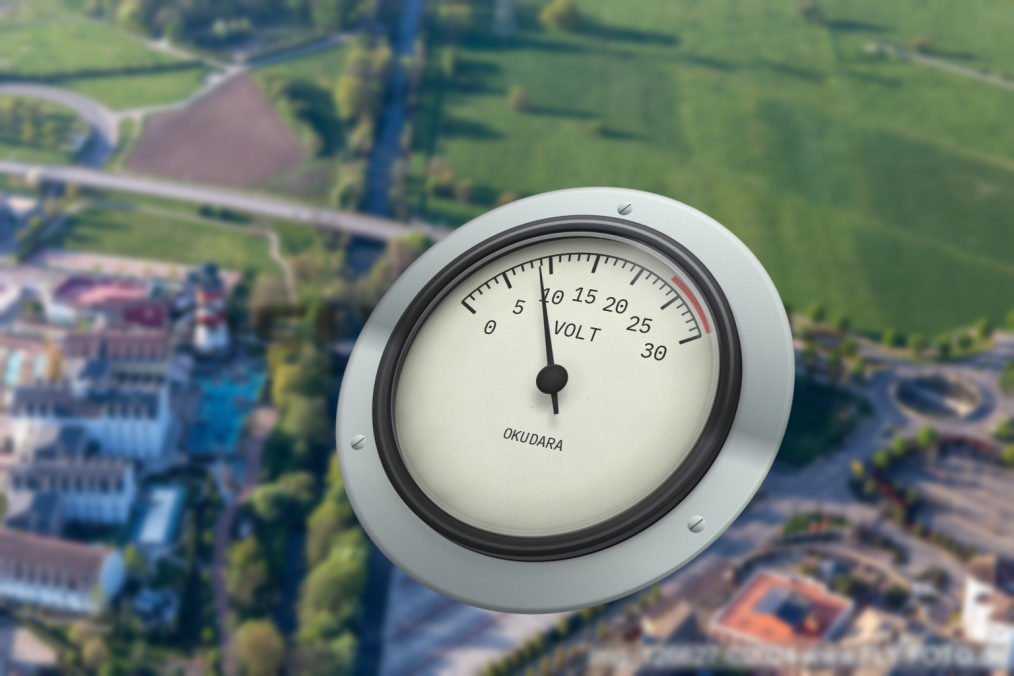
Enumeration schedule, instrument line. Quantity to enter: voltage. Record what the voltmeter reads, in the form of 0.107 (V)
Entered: 9 (V)
